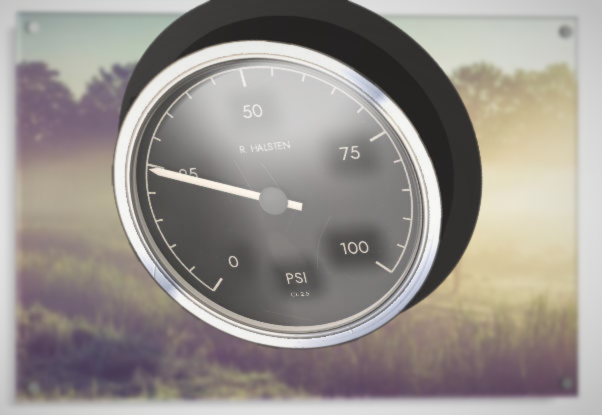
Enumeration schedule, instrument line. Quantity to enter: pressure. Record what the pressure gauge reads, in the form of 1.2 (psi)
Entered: 25 (psi)
